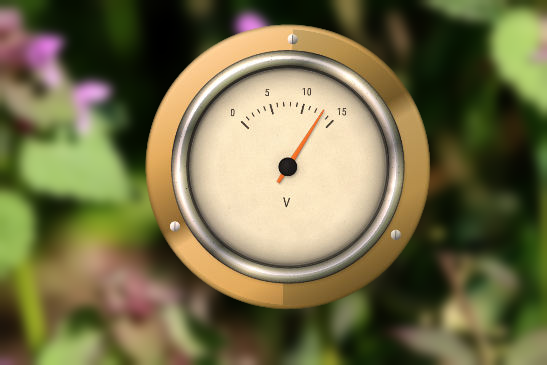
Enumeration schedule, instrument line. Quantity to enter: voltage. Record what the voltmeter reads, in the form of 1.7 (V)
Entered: 13 (V)
